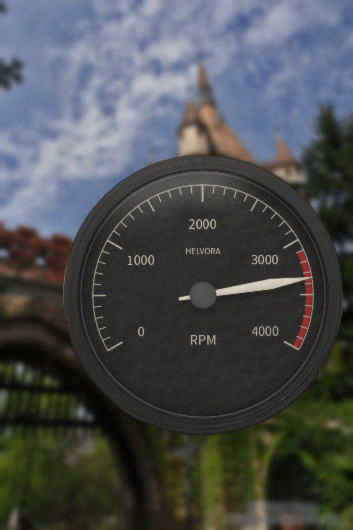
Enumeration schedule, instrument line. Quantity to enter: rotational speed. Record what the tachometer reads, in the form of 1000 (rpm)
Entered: 3350 (rpm)
